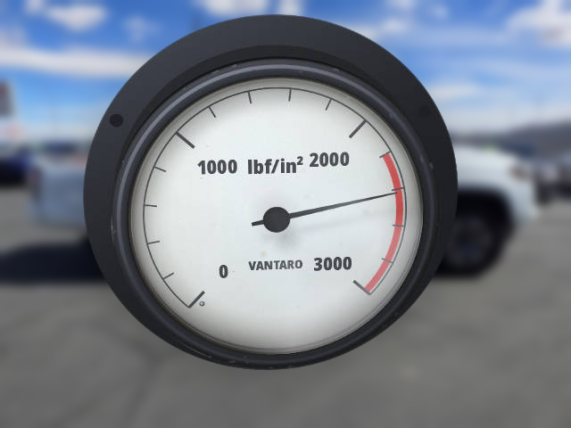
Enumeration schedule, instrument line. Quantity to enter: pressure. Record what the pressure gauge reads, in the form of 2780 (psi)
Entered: 2400 (psi)
